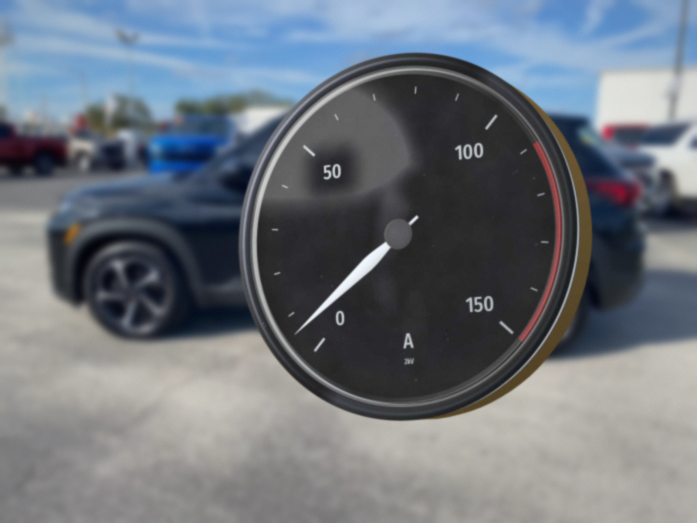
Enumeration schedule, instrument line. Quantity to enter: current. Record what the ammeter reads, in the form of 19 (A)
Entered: 5 (A)
